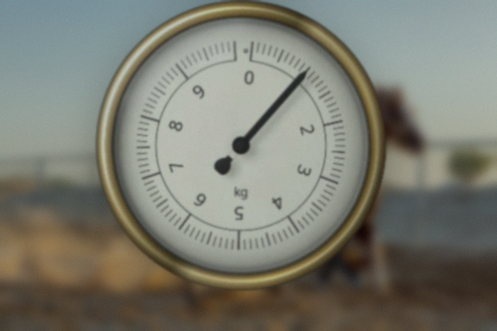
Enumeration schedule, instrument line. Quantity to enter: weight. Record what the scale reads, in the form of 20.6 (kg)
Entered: 1 (kg)
